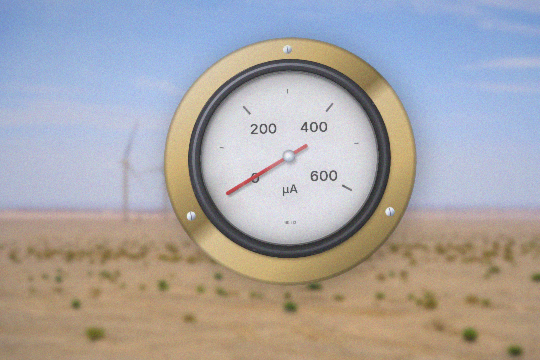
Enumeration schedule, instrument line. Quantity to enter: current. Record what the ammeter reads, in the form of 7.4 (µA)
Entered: 0 (µA)
